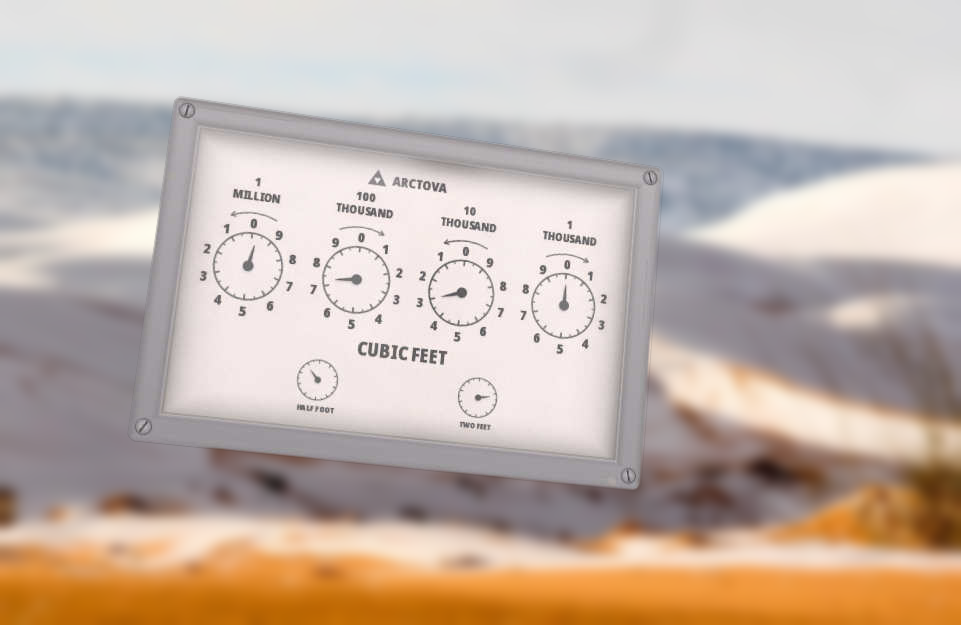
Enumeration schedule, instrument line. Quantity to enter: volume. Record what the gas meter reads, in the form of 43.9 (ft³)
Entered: 973000 (ft³)
